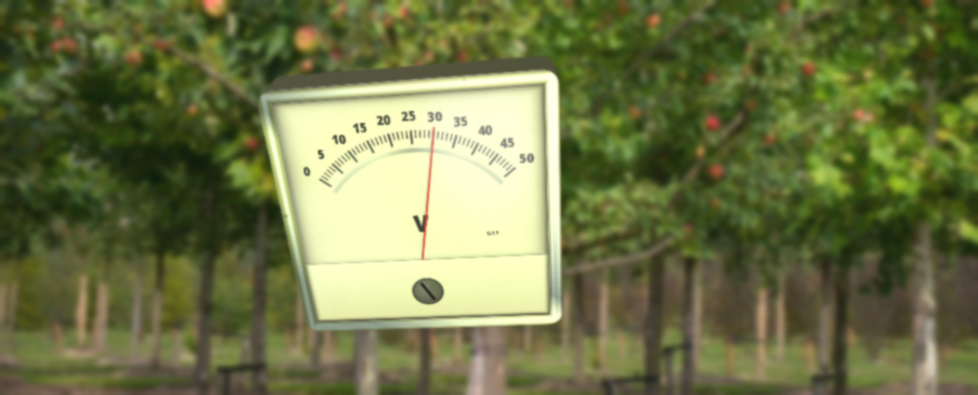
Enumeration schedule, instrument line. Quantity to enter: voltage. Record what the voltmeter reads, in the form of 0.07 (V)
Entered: 30 (V)
